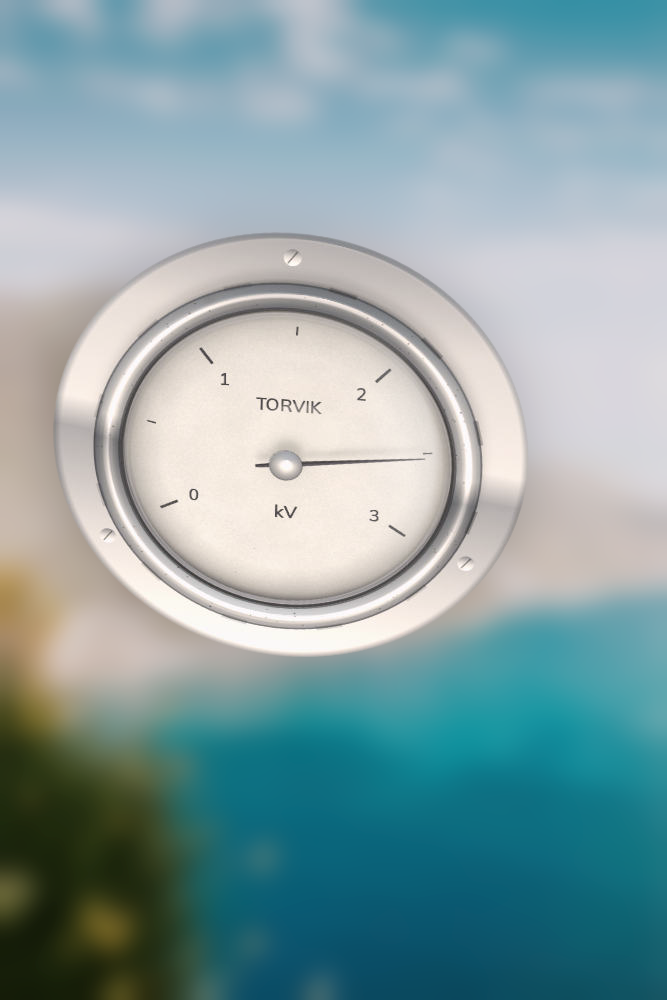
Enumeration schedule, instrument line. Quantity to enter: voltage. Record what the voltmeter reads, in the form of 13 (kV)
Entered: 2.5 (kV)
